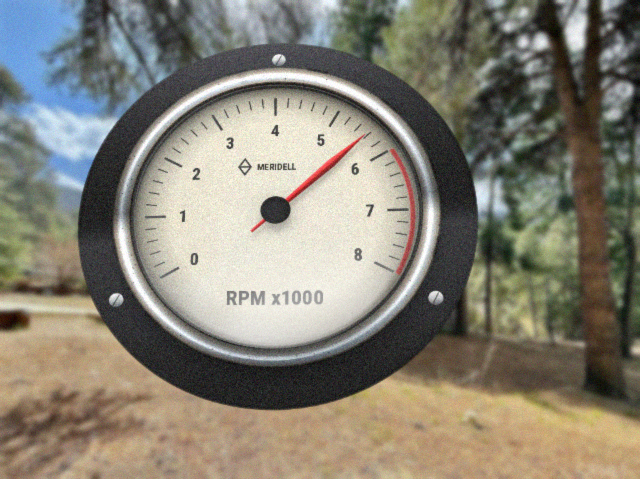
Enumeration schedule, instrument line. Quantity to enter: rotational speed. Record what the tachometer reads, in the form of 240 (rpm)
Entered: 5600 (rpm)
